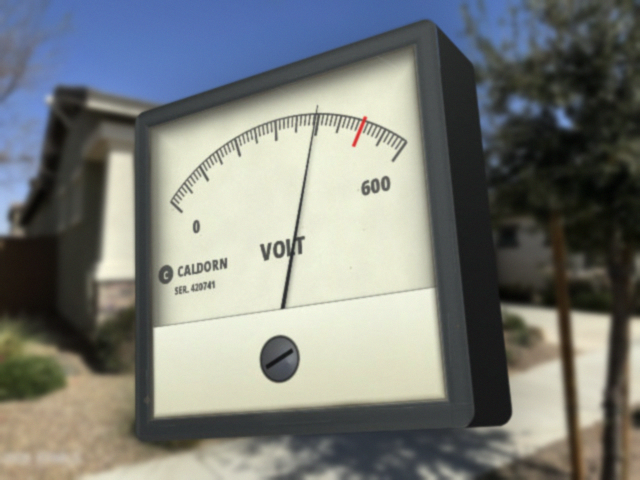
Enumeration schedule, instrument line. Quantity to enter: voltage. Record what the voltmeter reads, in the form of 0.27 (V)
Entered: 400 (V)
